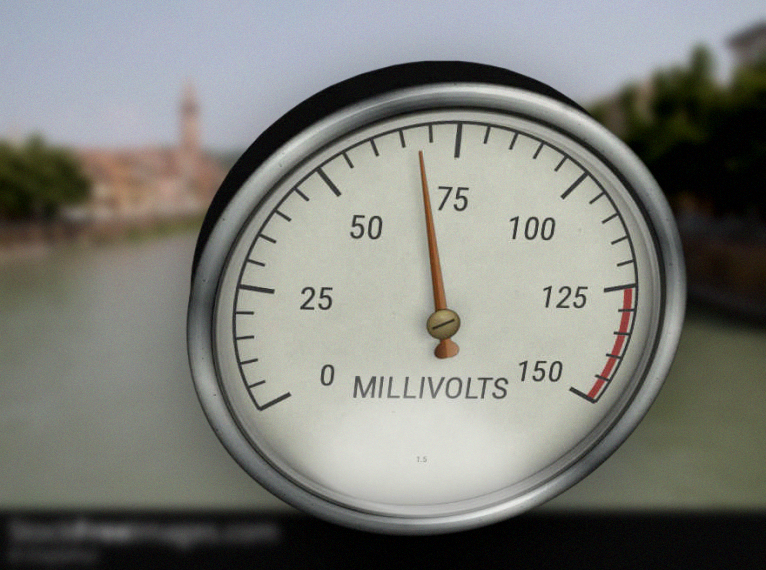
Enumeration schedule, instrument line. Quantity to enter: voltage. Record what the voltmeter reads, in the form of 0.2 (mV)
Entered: 67.5 (mV)
